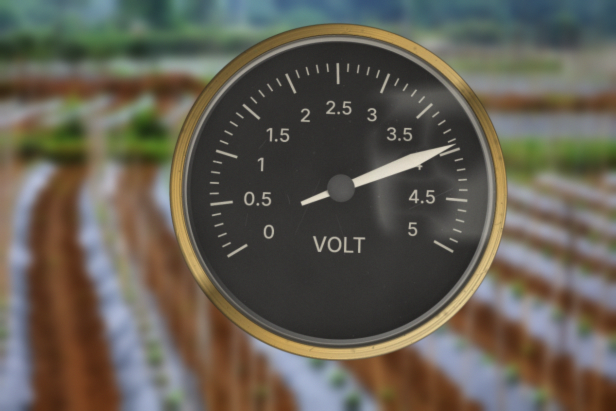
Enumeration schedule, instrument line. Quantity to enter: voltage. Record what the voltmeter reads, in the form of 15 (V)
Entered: 3.95 (V)
